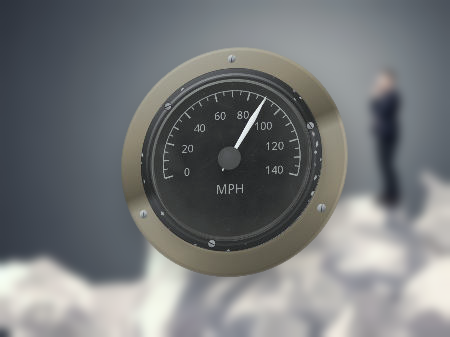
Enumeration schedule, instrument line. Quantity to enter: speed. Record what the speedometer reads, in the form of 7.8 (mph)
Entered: 90 (mph)
